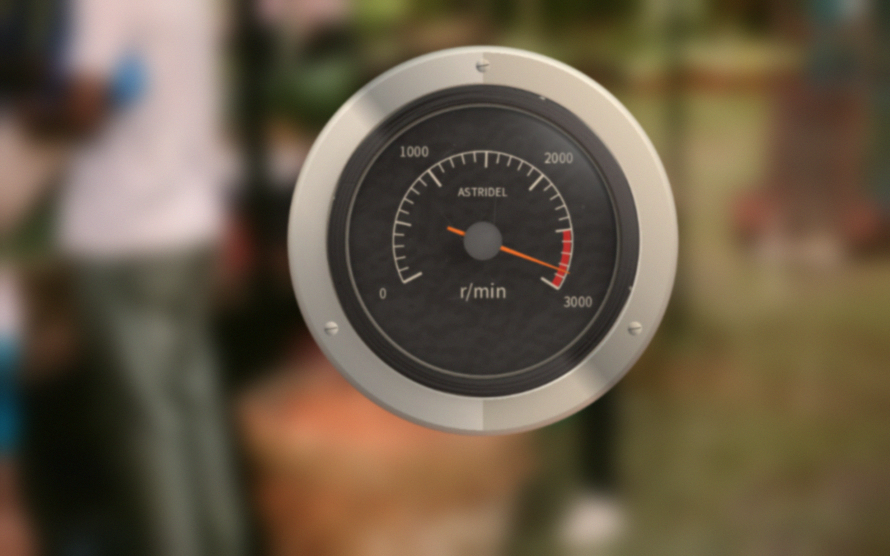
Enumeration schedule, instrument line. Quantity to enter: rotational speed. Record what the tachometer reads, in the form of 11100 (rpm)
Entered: 2850 (rpm)
